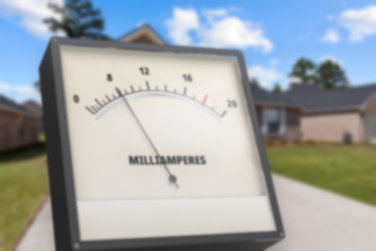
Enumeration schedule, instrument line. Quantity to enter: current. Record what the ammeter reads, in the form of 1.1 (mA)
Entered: 8 (mA)
